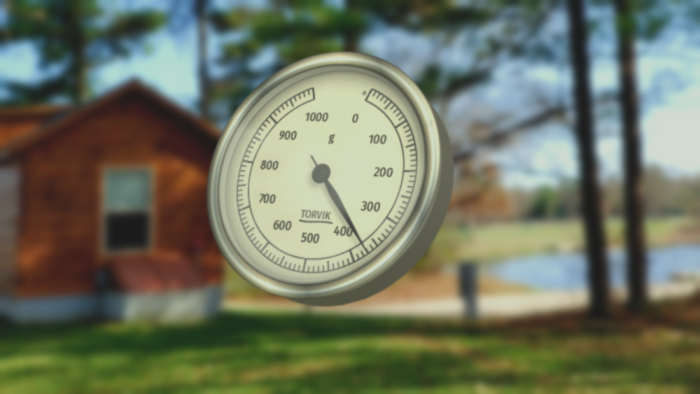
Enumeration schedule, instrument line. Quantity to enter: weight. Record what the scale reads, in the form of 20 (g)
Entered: 370 (g)
